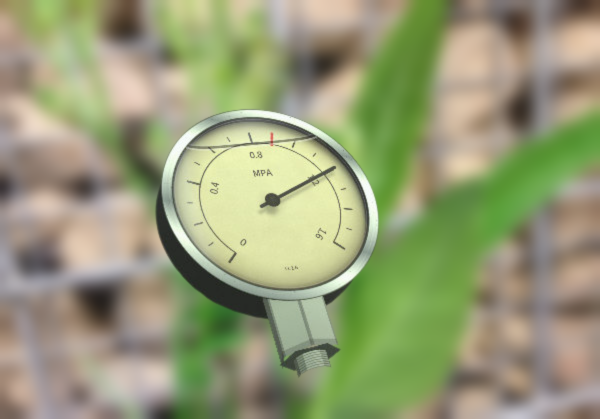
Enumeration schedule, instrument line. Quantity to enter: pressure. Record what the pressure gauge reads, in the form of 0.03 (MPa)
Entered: 1.2 (MPa)
